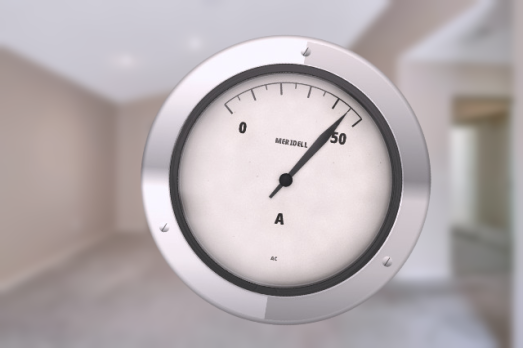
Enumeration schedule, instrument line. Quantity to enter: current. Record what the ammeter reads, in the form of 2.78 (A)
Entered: 45 (A)
